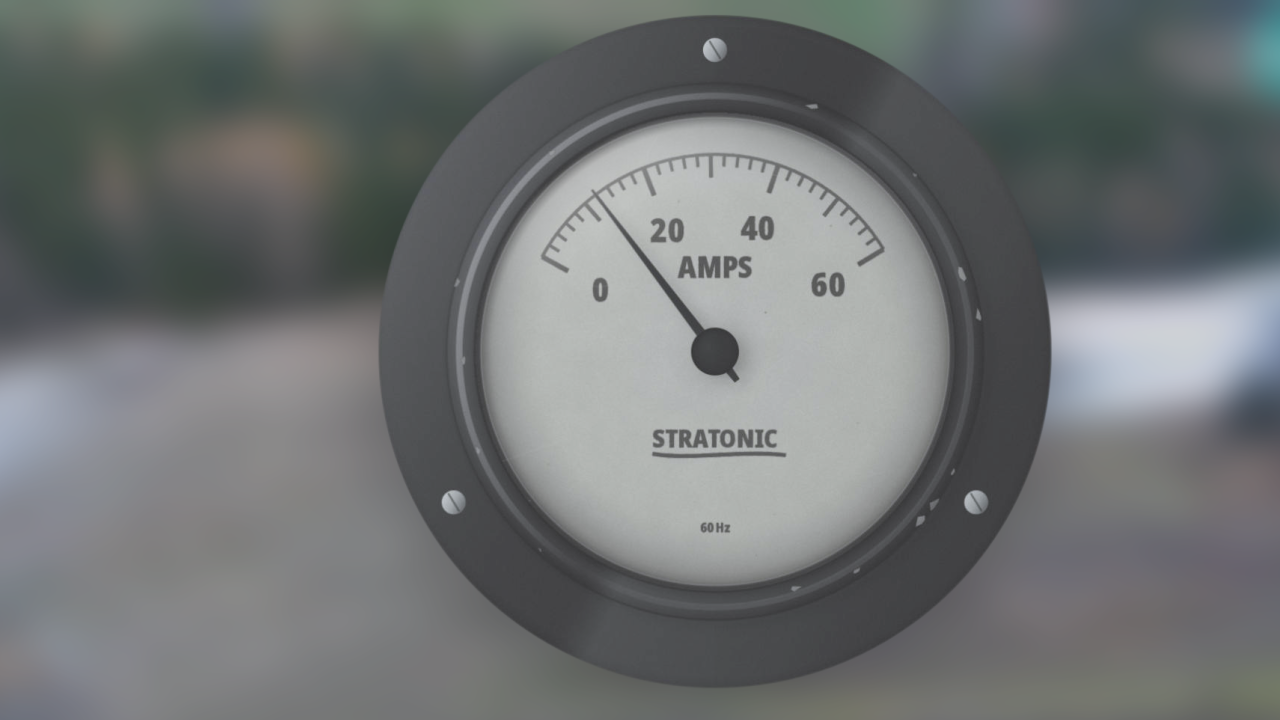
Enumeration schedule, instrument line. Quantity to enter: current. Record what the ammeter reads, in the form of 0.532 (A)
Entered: 12 (A)
